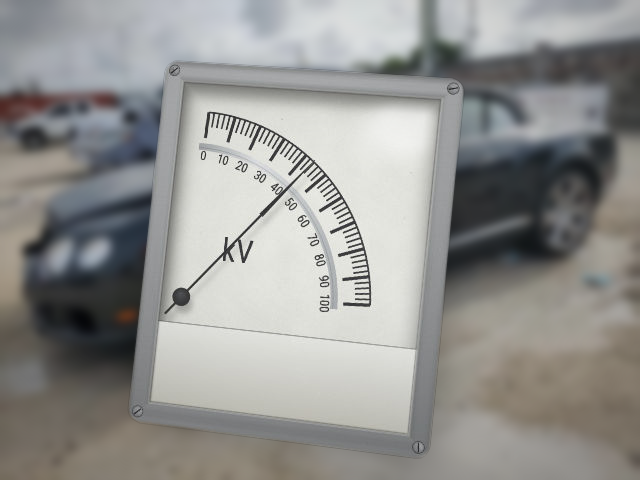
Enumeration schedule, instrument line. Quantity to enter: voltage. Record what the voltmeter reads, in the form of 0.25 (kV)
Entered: 44 (kV)
